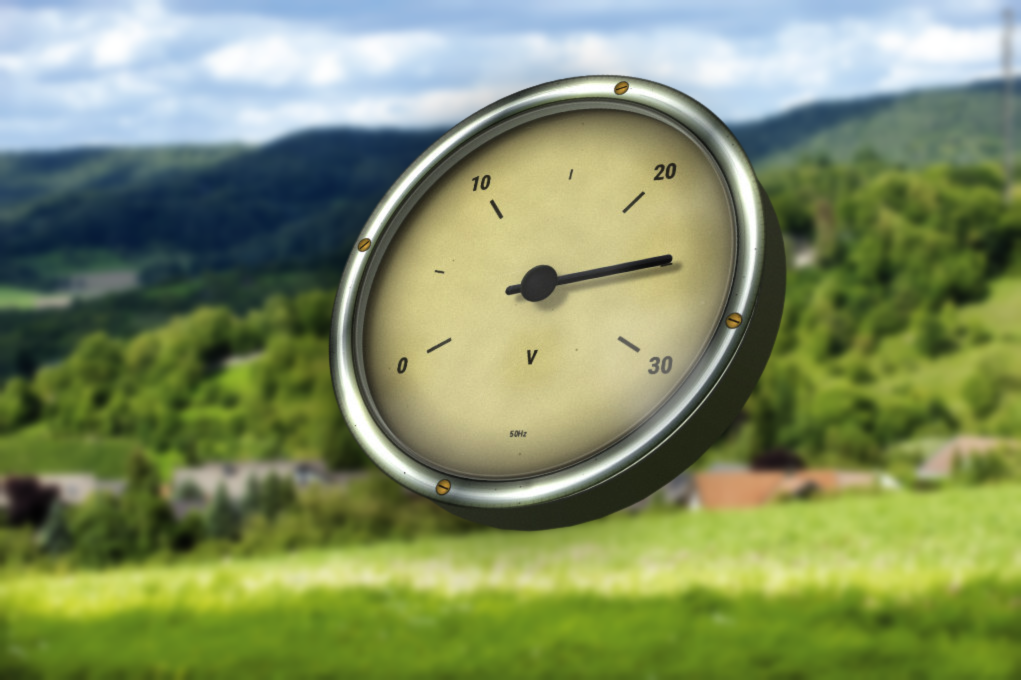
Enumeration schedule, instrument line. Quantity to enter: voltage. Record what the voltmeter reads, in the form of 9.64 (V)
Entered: 25 (V)
